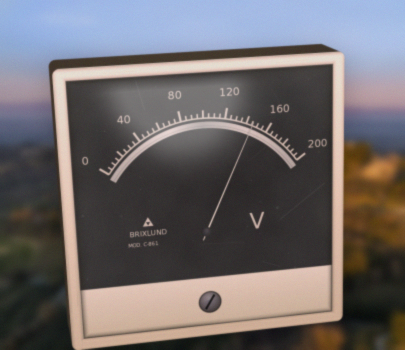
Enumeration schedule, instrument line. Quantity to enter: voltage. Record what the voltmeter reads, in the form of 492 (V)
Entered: 145 (V)
